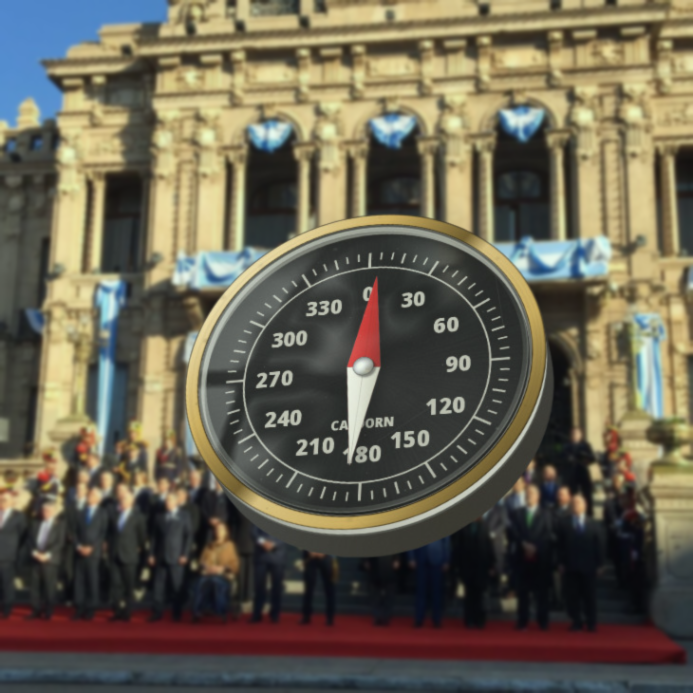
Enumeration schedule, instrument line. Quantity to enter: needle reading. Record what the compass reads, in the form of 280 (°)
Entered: 5 (°)
